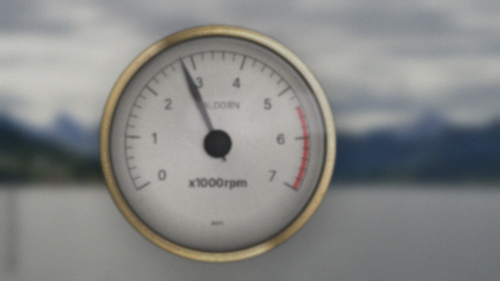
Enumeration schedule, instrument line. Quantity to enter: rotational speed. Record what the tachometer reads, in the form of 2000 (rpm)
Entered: 2800 (rpm)
